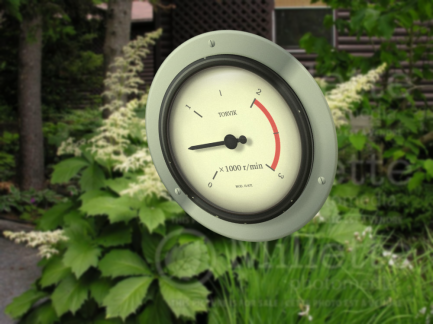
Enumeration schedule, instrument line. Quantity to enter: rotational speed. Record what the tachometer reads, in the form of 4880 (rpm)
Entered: 500 (rpm)
